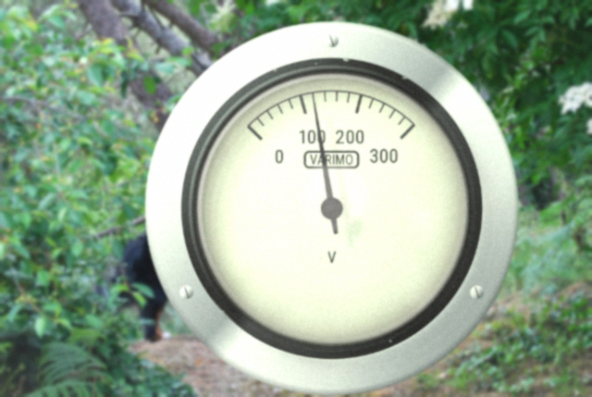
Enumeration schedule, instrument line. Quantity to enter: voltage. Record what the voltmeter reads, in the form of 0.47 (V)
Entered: 120 (V)
